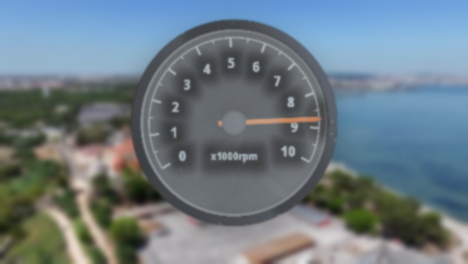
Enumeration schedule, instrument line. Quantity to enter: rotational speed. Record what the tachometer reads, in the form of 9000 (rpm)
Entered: 8750 (rpm)
